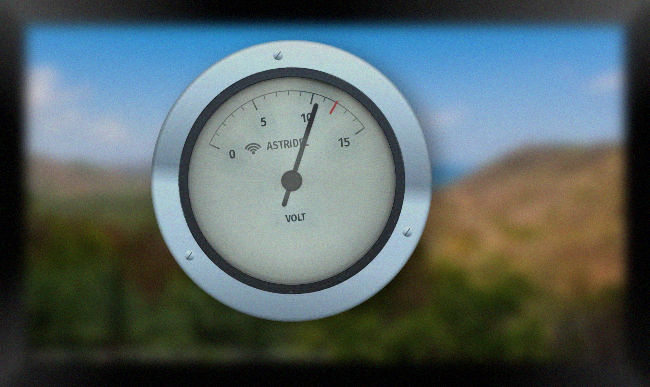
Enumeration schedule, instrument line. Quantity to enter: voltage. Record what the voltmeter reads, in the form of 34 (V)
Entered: 10.5 (V)
